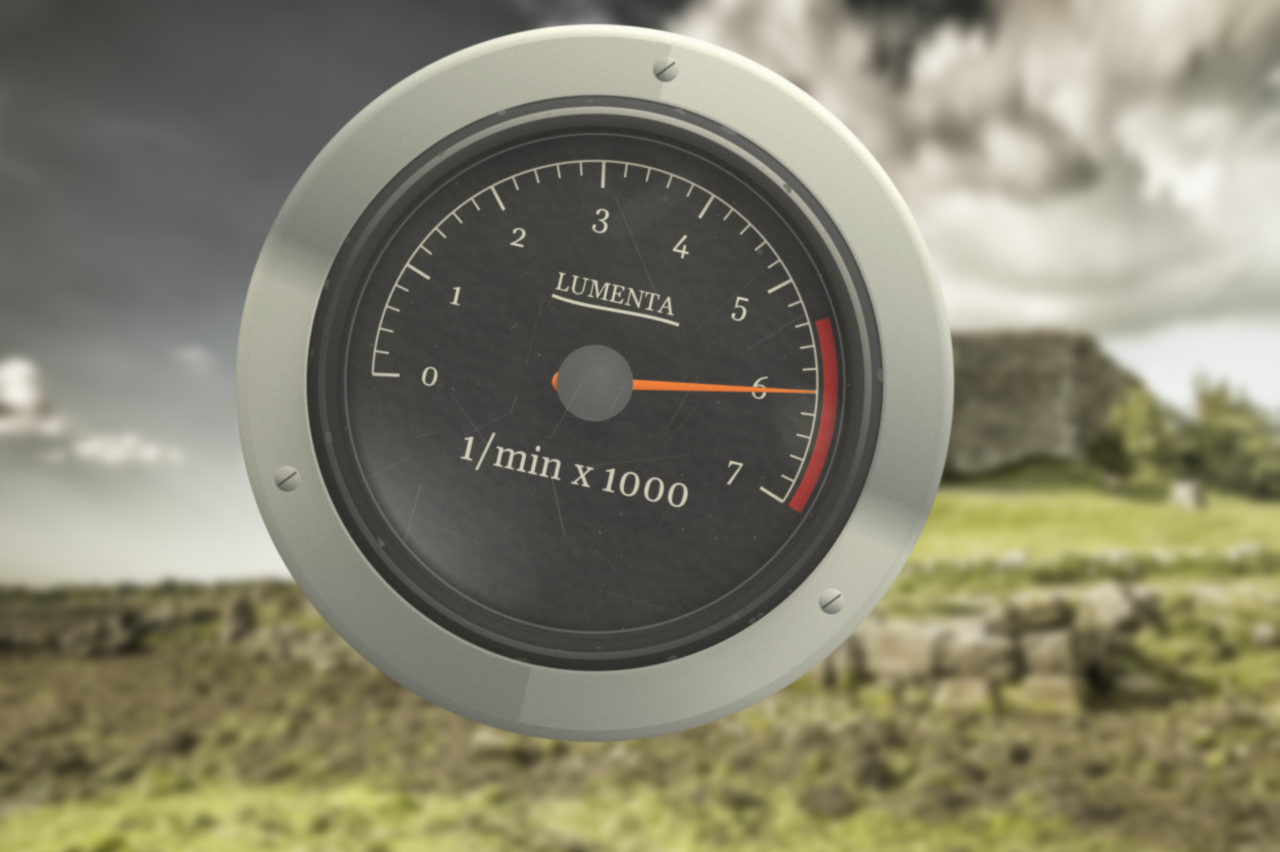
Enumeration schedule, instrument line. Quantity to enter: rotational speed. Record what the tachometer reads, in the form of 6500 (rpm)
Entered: 6000 (rpm)
